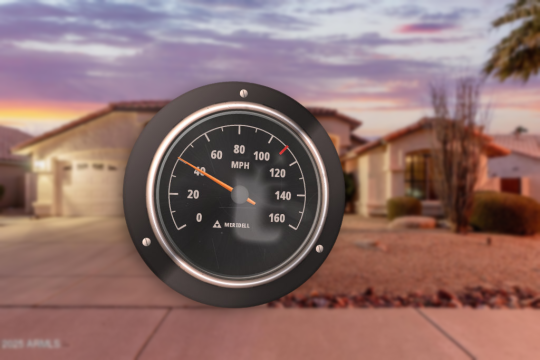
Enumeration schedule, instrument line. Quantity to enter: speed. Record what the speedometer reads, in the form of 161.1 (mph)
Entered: 40 (mph)
